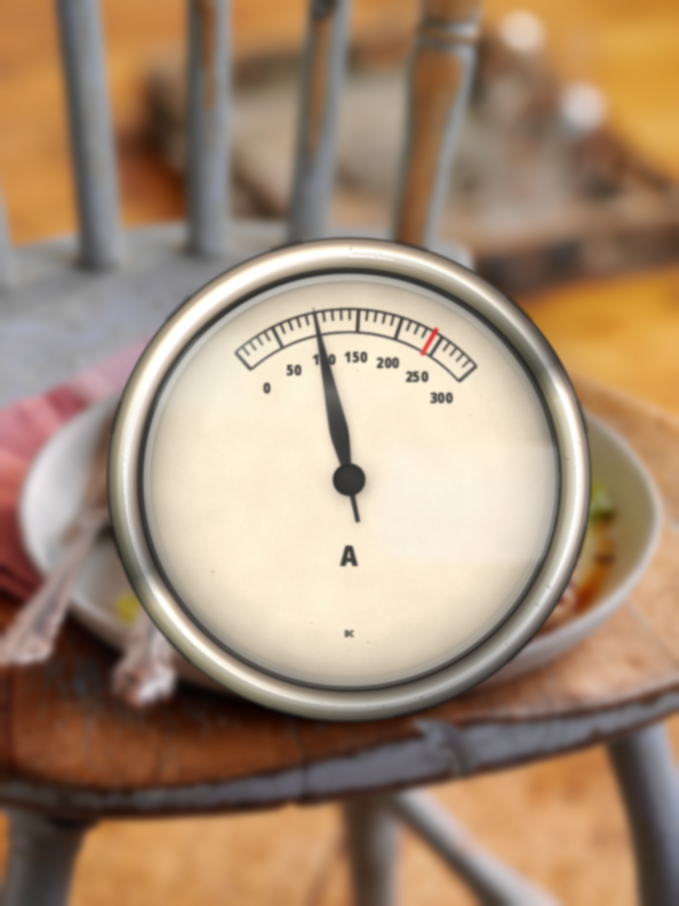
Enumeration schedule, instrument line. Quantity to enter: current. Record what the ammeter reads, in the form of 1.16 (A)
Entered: 100 (A)
